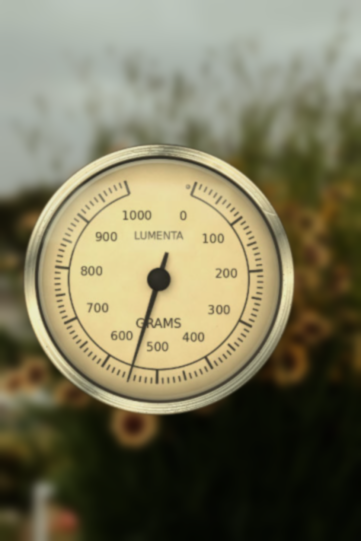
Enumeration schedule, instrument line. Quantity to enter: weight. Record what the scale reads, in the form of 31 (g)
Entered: 550 (g)
